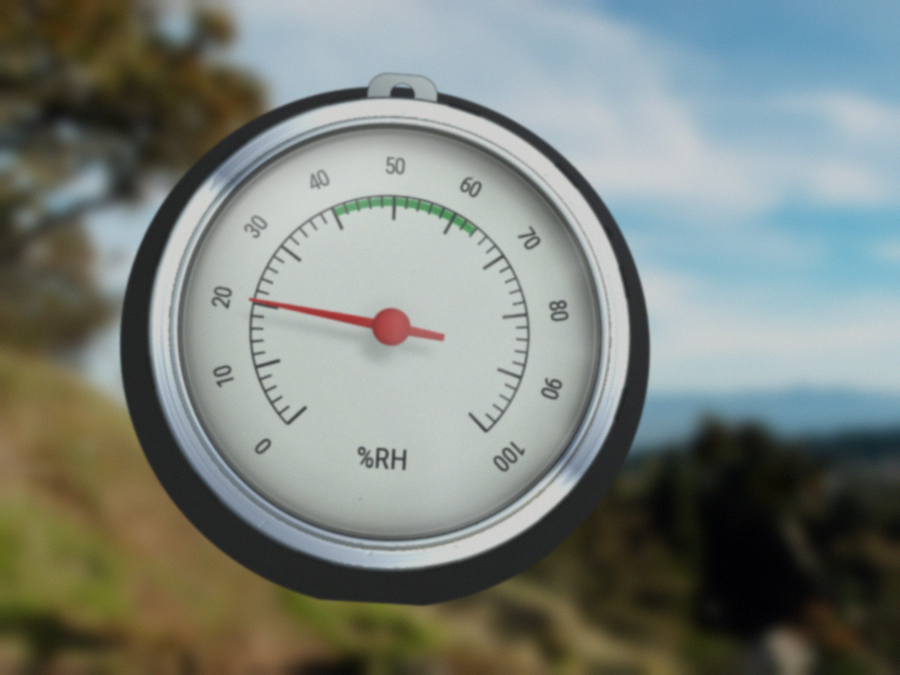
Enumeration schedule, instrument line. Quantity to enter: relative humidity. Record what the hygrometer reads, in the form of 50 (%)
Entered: 20 (%)
